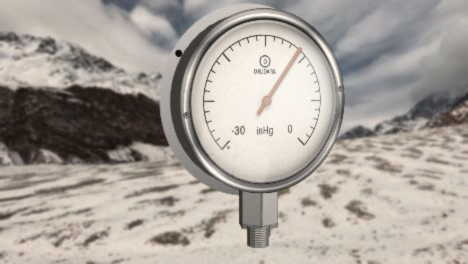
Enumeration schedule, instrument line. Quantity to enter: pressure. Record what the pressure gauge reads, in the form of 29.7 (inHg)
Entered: -11 (inHg)
